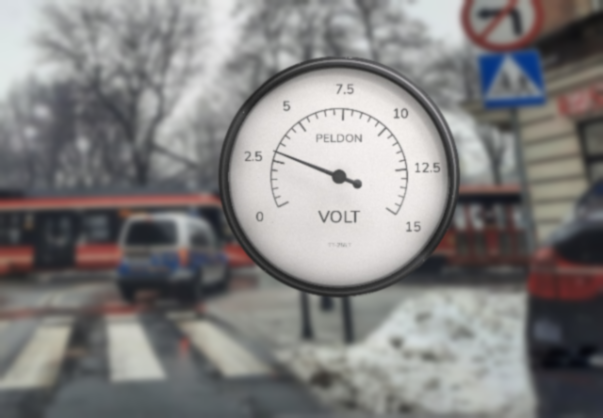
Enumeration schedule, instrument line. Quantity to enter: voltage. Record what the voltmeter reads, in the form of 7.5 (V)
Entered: 3 (V)
